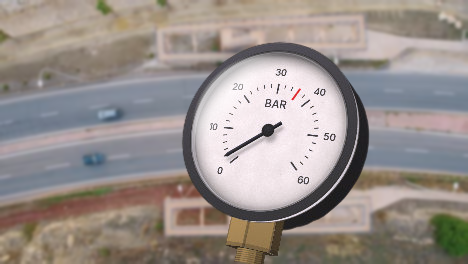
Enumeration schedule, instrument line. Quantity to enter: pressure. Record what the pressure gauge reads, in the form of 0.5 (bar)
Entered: 2 (bar)
